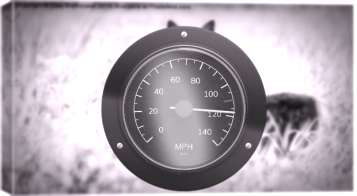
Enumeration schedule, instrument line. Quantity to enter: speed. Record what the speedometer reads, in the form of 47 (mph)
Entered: 117.5 (mph)
